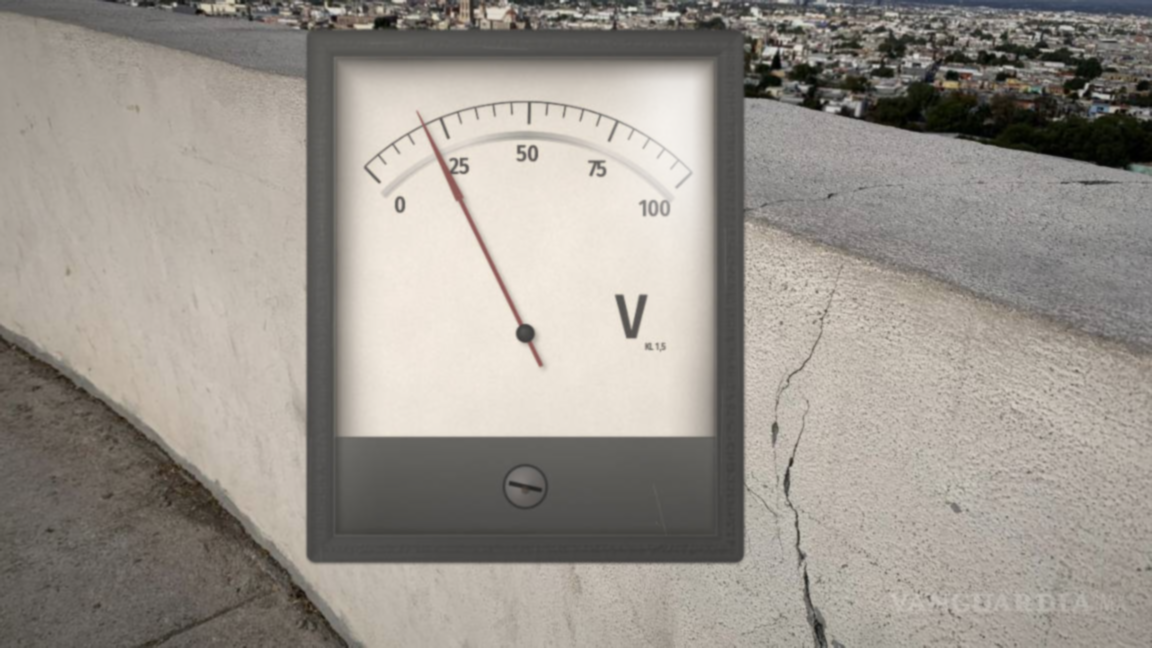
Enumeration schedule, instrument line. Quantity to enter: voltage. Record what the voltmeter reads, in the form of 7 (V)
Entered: 20 (V)
